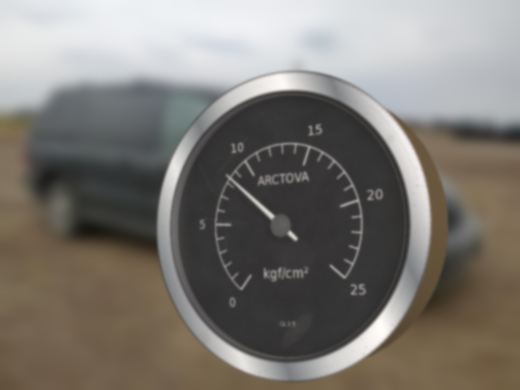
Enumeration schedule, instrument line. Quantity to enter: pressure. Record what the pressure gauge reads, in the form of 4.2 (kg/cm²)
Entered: 8.5 (kg/cm²)
